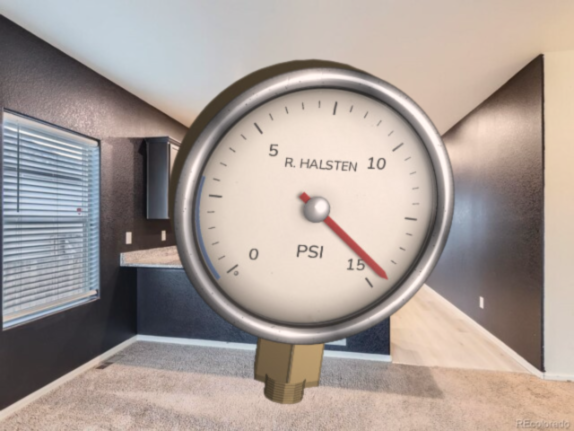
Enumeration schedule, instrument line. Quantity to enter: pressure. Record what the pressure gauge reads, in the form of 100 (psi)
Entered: 14.5 (psi)
